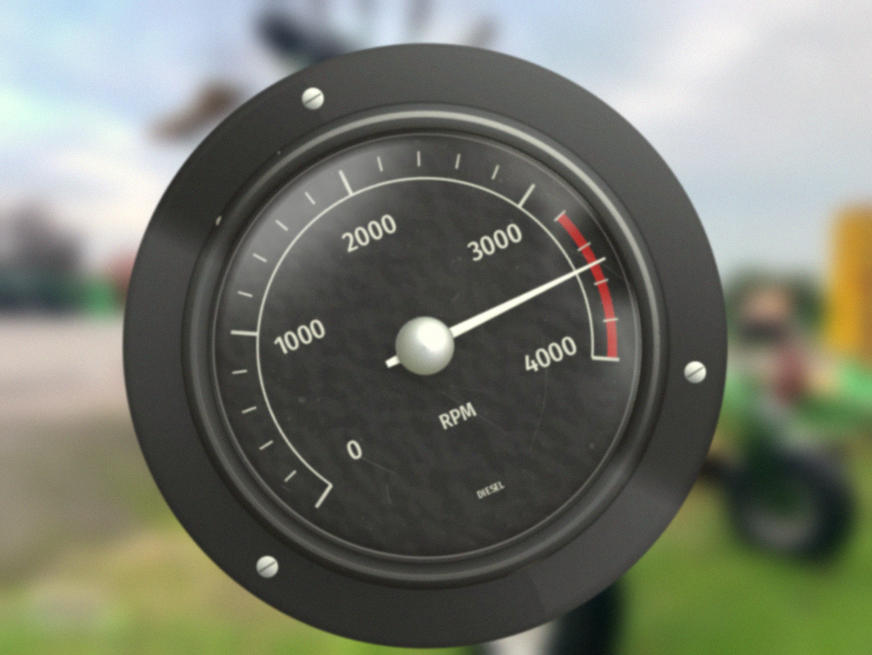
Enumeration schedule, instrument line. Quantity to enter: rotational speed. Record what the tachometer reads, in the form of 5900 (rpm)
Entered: 3500 (rpm)
